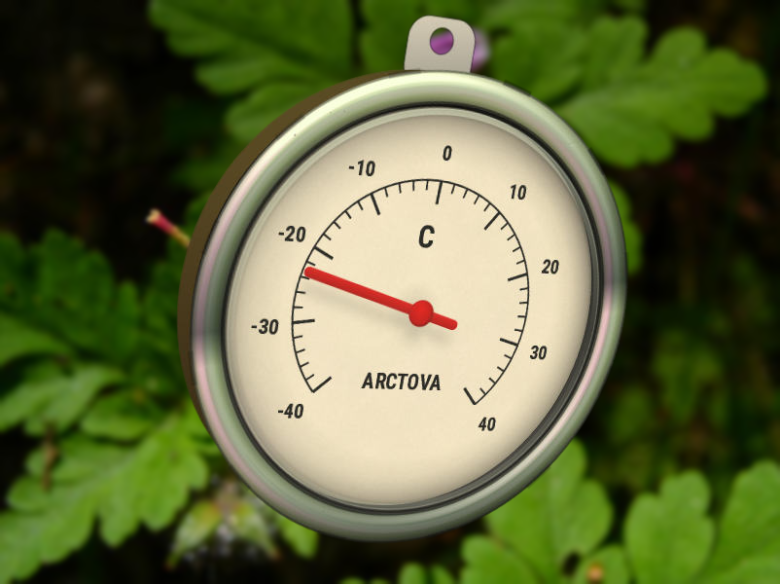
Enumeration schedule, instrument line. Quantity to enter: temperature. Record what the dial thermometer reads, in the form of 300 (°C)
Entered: -23 (°C)
